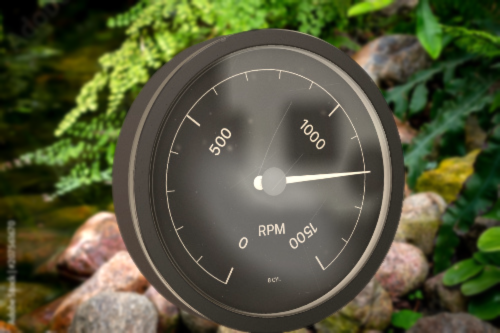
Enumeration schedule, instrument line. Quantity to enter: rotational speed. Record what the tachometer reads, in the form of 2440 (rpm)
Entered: 1200 (rpm)
